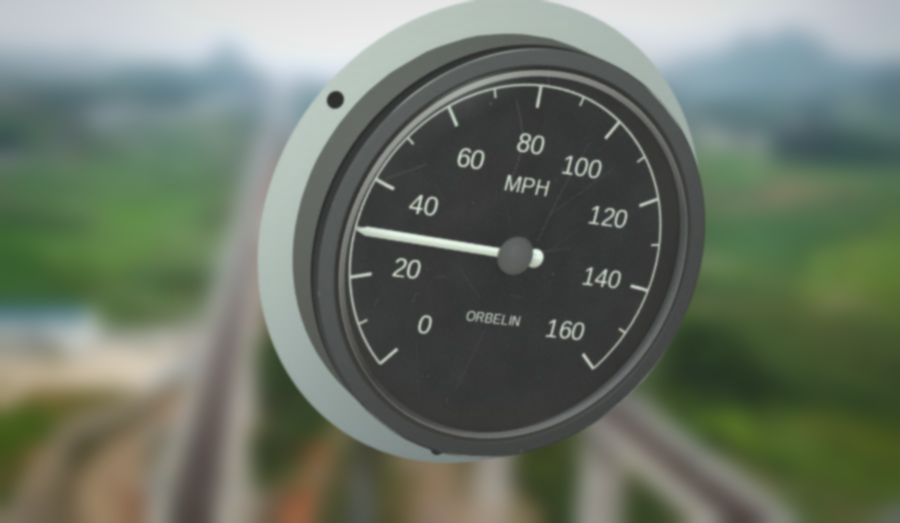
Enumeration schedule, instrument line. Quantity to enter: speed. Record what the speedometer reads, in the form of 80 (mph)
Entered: 30 (mph)
